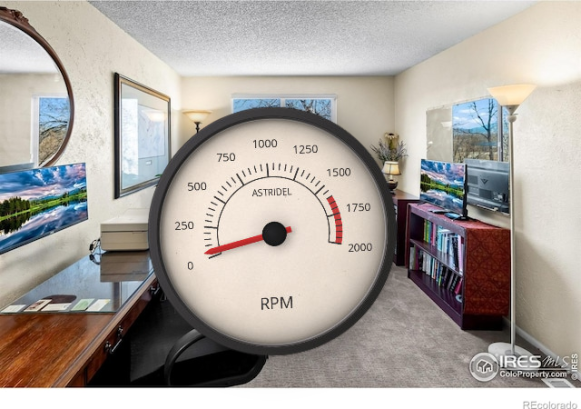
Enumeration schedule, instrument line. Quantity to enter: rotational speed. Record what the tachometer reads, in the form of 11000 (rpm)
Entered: 50 (rpm)
